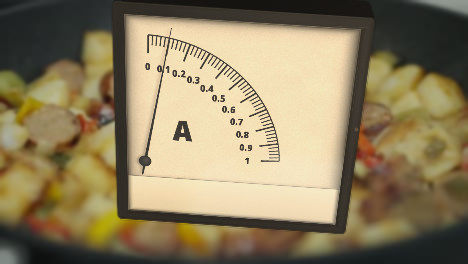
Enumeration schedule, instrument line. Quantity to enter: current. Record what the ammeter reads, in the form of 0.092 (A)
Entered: 0.1 (A)
